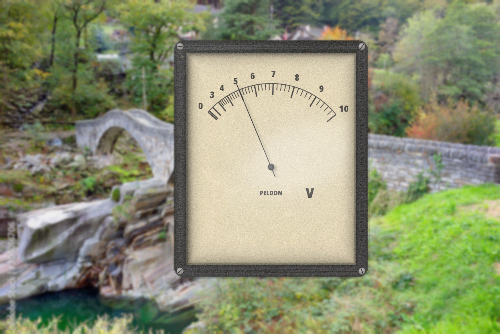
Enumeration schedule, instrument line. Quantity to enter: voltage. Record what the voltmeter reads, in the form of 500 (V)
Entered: 5 (V)
